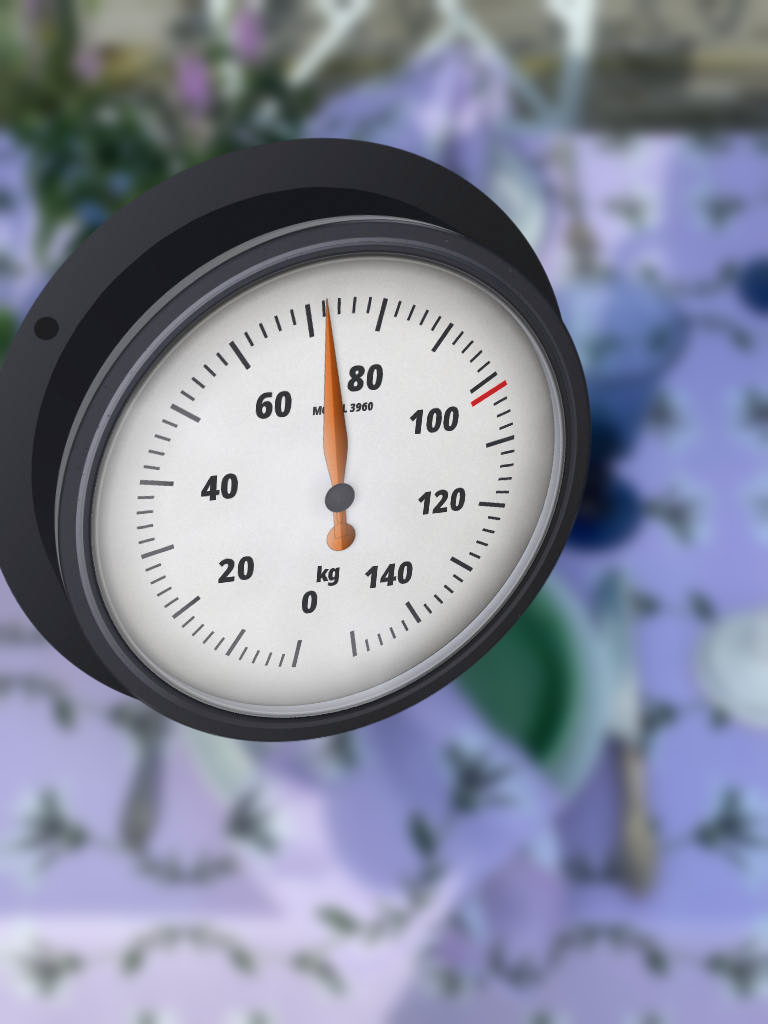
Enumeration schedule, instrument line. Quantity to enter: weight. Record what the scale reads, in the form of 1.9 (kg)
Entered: 72 (kg)
